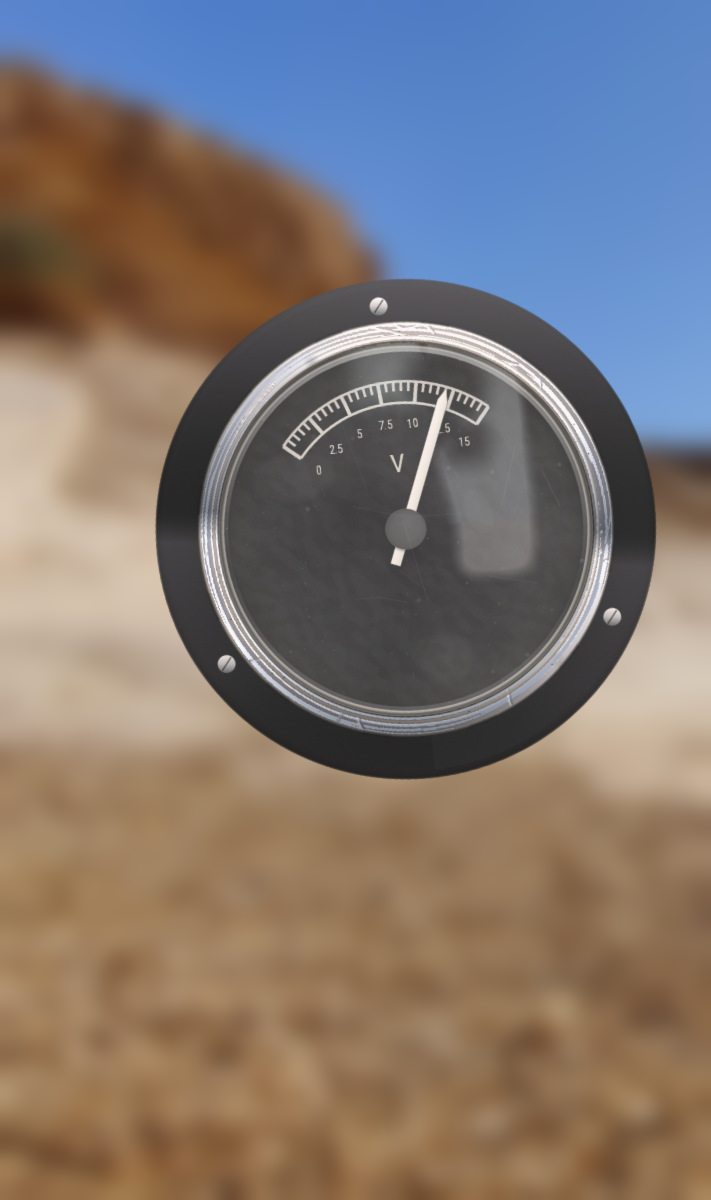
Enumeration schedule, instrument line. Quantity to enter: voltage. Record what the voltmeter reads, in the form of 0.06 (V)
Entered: 12 (V)
